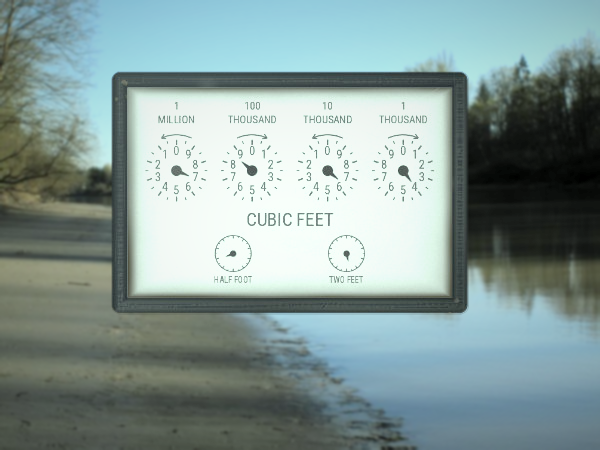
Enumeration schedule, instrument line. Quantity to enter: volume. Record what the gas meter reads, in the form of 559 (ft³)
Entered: 686400 (ft³)
